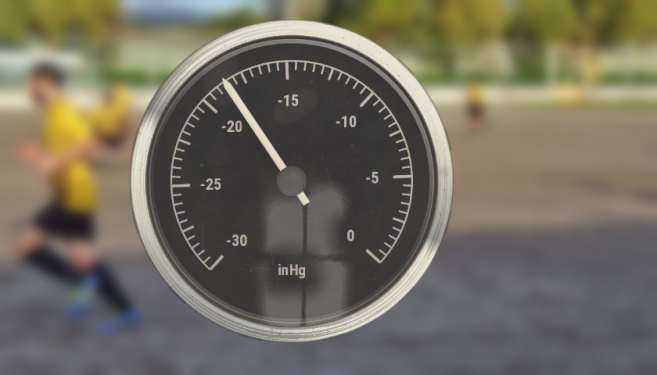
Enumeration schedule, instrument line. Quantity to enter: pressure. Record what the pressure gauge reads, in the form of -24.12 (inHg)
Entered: -18.5 (inHg)
